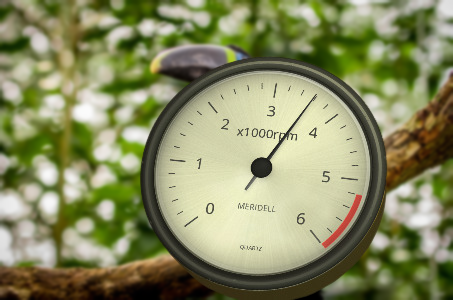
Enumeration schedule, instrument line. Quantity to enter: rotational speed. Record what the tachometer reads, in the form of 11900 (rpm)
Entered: 3600 (rpm)
